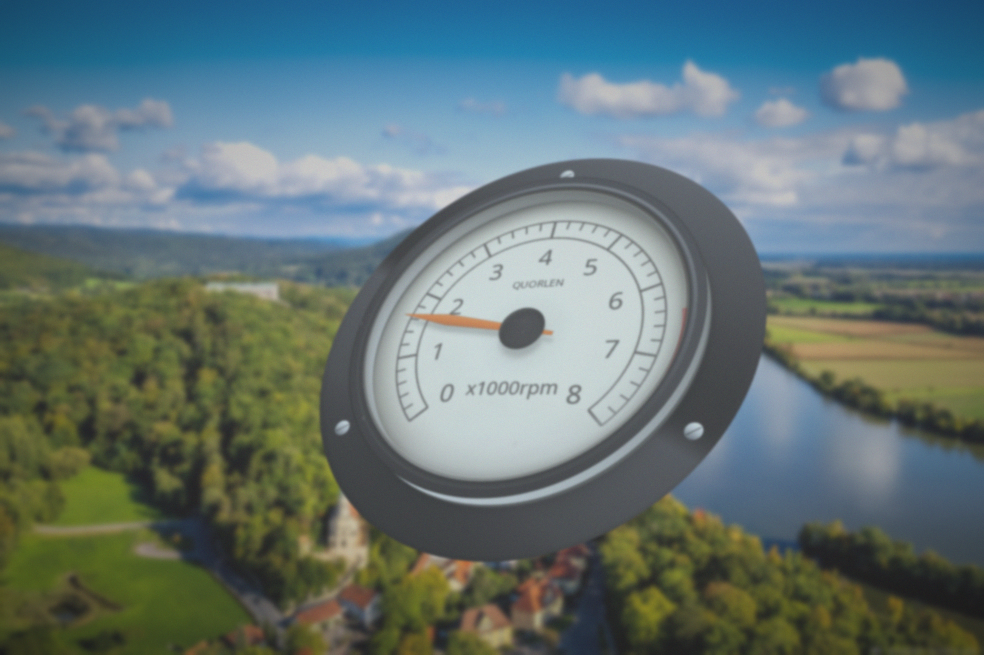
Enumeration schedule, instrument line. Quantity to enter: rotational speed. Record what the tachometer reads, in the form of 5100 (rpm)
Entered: 1600 (rpm)
